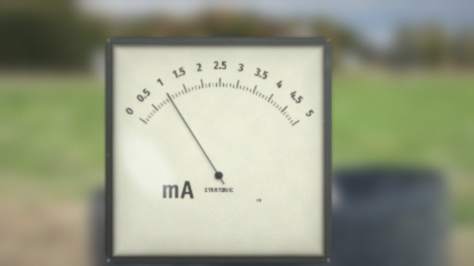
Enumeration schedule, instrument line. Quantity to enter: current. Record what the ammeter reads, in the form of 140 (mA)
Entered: 1 (mA)
